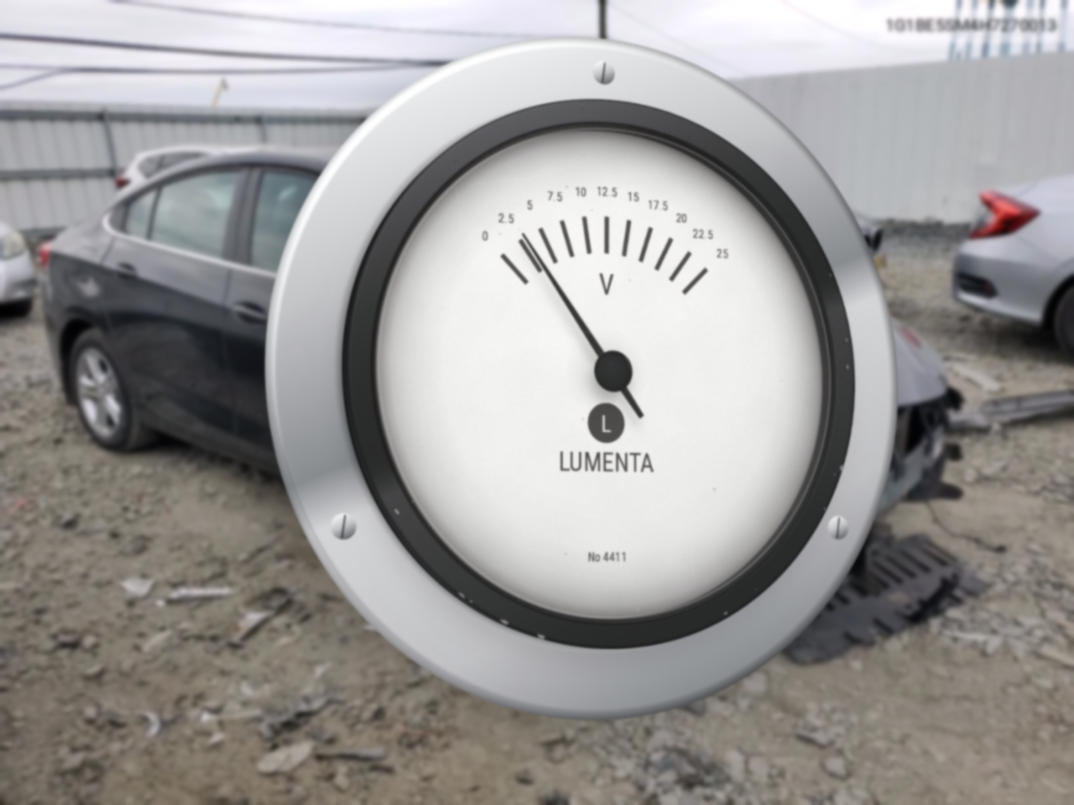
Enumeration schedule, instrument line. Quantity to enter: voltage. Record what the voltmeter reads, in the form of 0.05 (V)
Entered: 2.5 (V)
